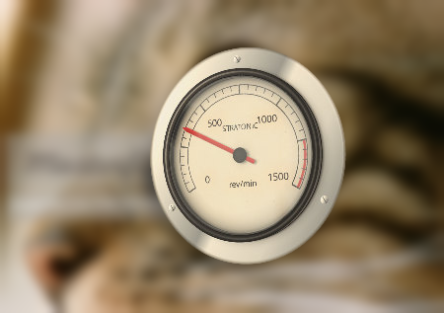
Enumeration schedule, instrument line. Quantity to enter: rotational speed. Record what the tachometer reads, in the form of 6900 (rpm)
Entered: 350 (rpm)
